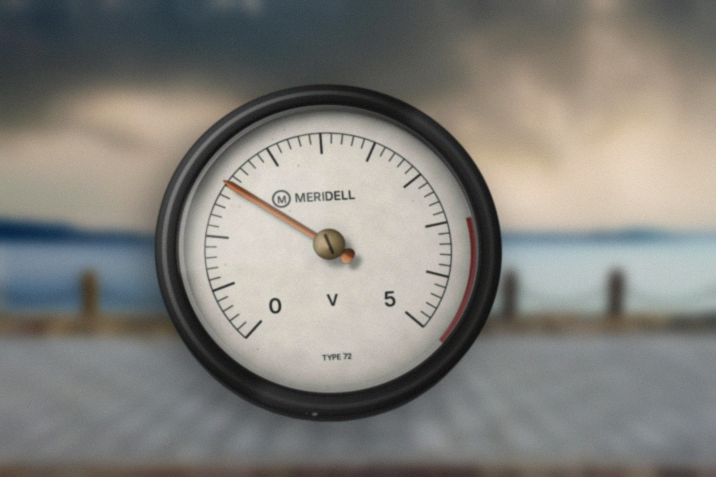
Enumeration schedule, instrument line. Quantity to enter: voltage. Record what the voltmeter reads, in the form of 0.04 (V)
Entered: 1.5 (V)
